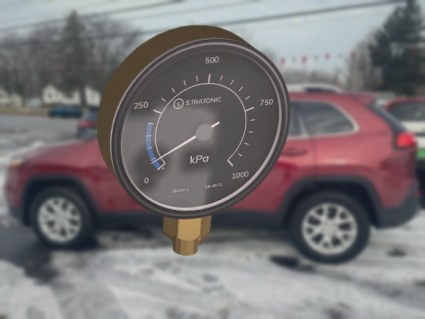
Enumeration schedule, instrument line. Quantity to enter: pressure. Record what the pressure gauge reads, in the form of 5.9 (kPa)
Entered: 50 (kPa)
